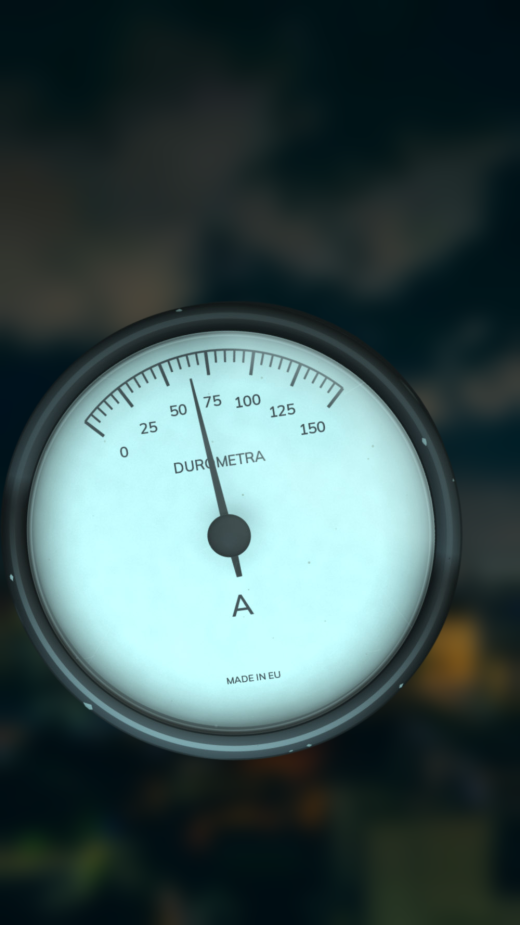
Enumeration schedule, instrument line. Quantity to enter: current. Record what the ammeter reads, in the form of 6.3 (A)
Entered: 65 (A)
